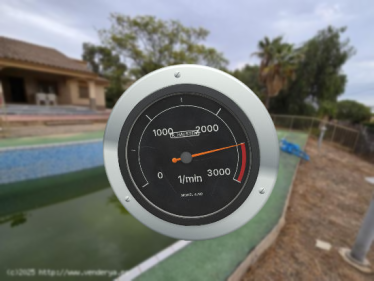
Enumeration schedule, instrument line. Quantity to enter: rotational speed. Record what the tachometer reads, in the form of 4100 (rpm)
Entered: 2500 (rpm)
